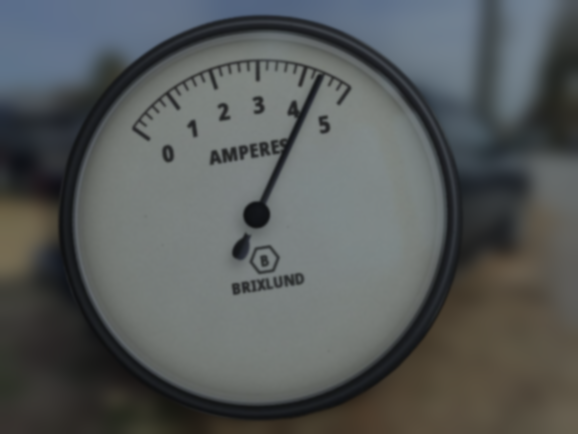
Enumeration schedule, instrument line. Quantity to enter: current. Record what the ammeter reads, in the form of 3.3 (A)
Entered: 4.4 (A)
